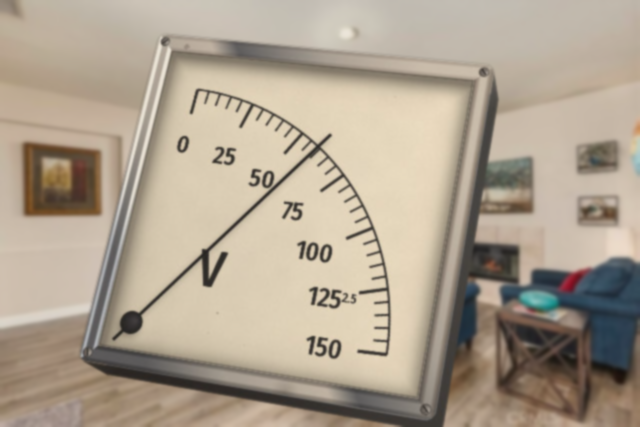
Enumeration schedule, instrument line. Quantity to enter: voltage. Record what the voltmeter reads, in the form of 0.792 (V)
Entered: 60 (V)
